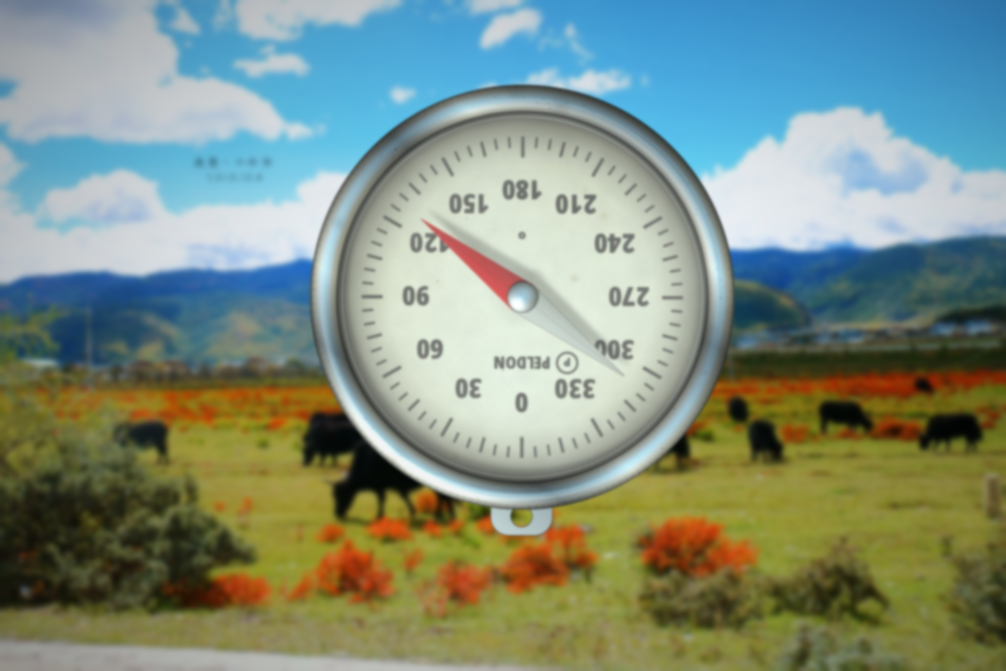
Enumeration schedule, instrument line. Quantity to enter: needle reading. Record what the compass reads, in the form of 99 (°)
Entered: 127.5 (°)
